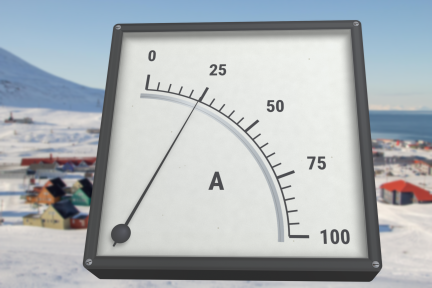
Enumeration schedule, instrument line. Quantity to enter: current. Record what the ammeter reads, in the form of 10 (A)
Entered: 25 (A)
